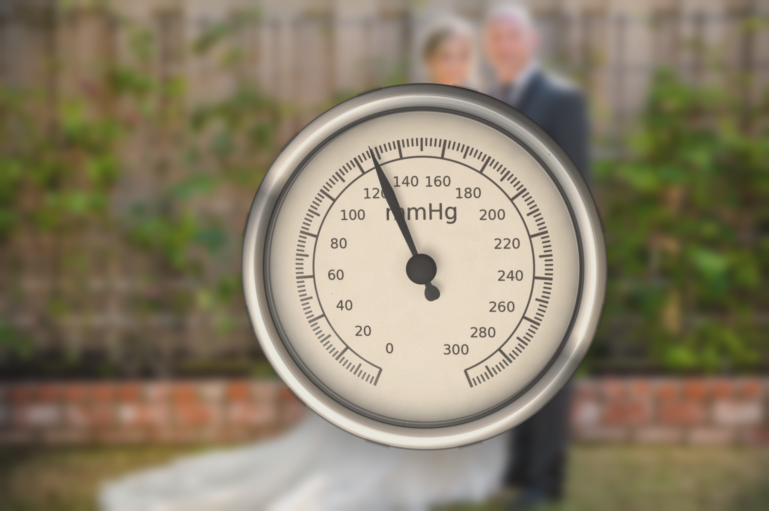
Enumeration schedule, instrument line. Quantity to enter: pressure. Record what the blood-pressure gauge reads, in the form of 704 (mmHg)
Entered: 128 (mmHg)
